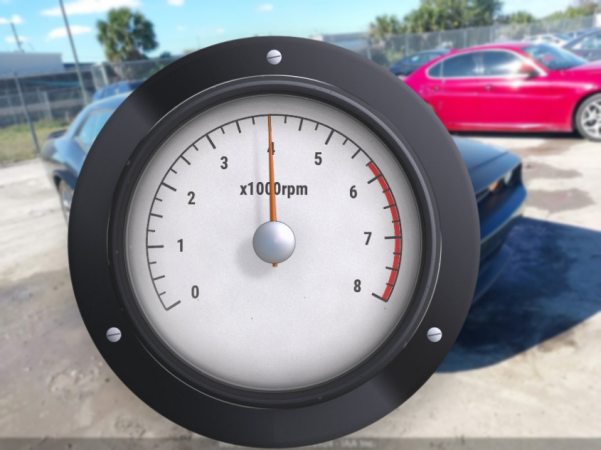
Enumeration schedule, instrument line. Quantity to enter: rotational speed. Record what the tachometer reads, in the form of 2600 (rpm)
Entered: 4000 (rpm)
